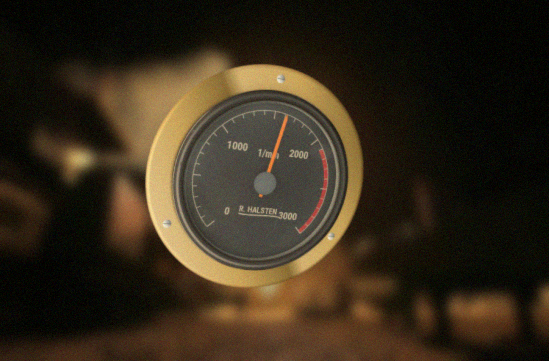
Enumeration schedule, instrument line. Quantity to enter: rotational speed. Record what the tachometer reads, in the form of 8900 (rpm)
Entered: 1600 (rpm)
